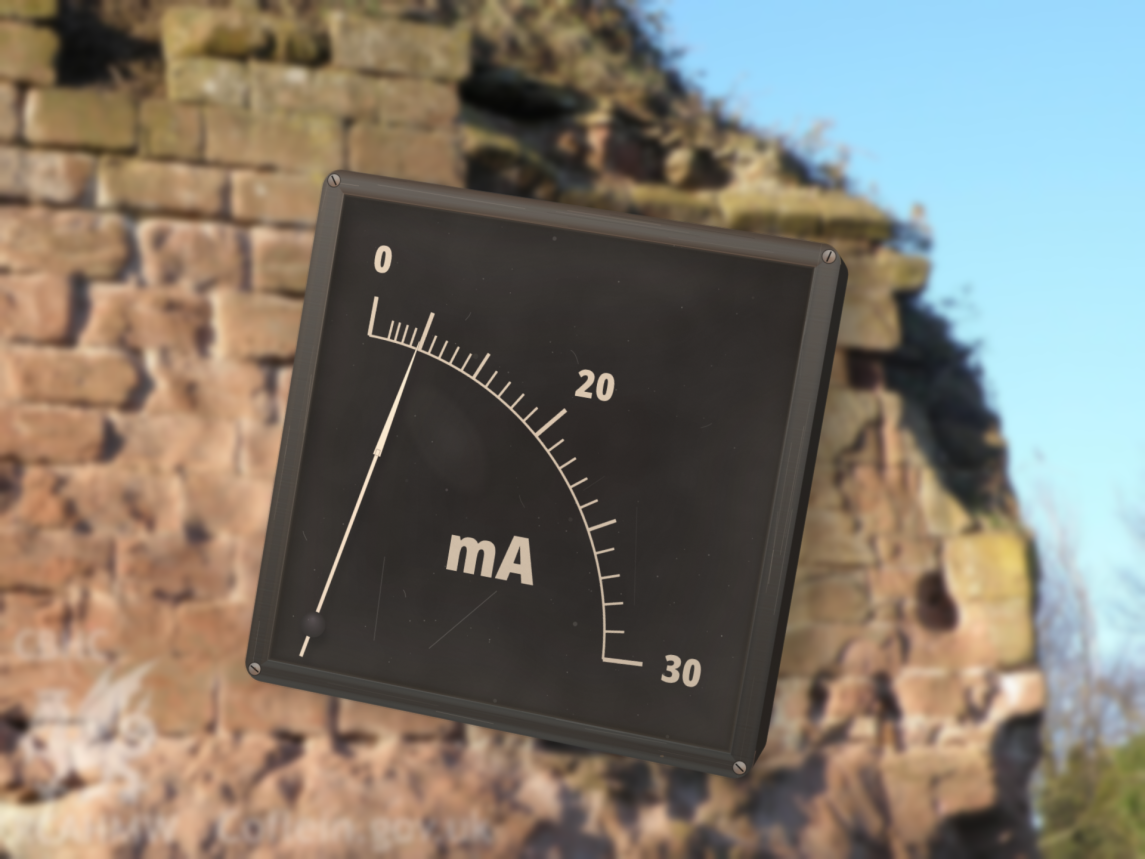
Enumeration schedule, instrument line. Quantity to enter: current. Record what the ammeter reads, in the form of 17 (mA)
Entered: 10 (mA)
